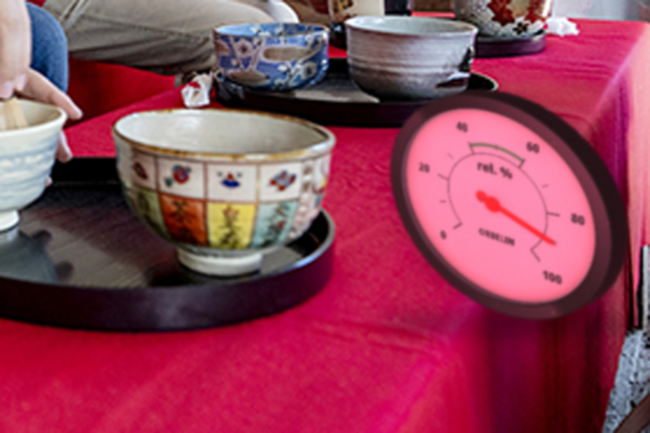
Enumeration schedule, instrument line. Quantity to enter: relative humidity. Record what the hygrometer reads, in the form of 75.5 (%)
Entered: 90 (%)
